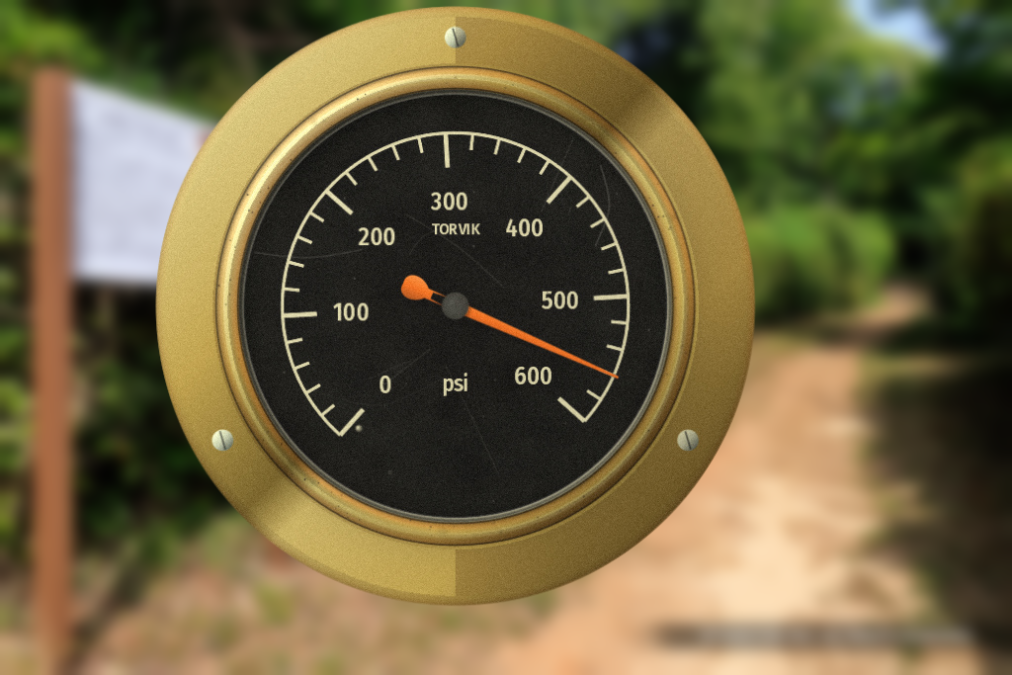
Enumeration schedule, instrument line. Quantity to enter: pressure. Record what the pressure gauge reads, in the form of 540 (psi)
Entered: 560 (psi)
